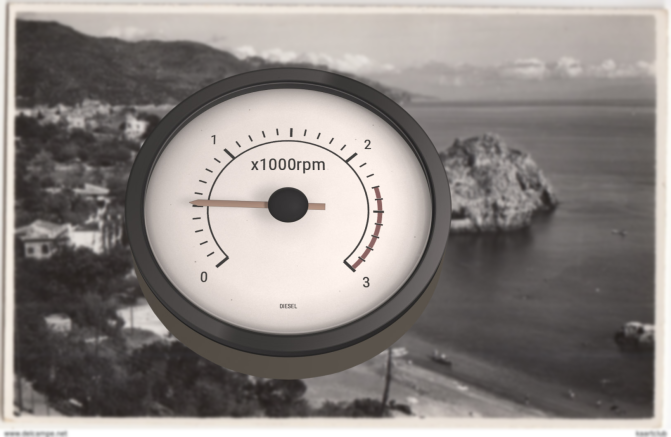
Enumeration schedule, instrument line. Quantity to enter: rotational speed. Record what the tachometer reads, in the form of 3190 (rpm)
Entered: 500 (rpm)
